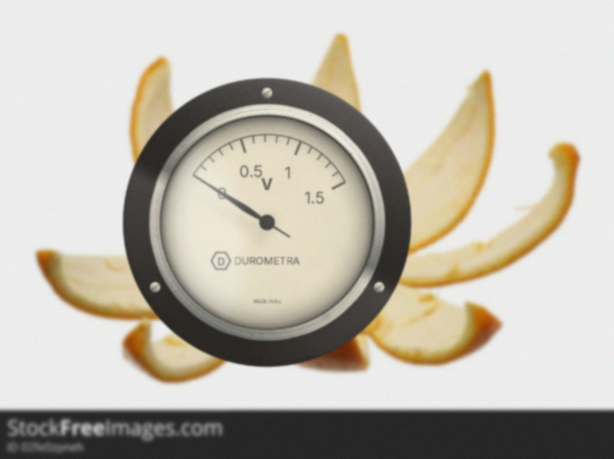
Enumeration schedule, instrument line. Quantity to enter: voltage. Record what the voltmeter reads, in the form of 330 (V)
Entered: 0 (V)
